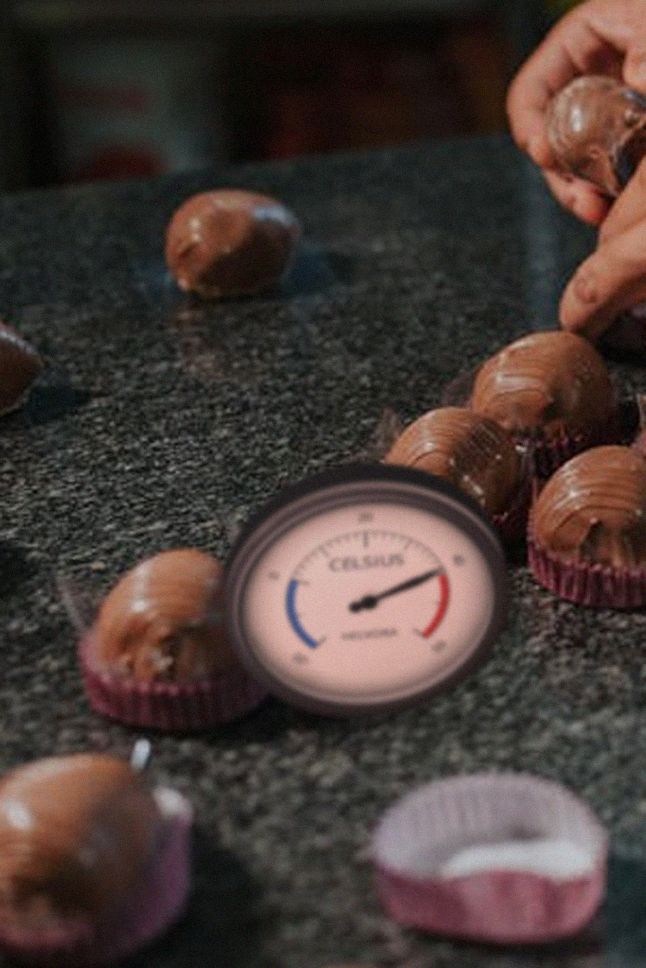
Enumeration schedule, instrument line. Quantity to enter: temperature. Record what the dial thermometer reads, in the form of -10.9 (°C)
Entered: 40 (°C)
